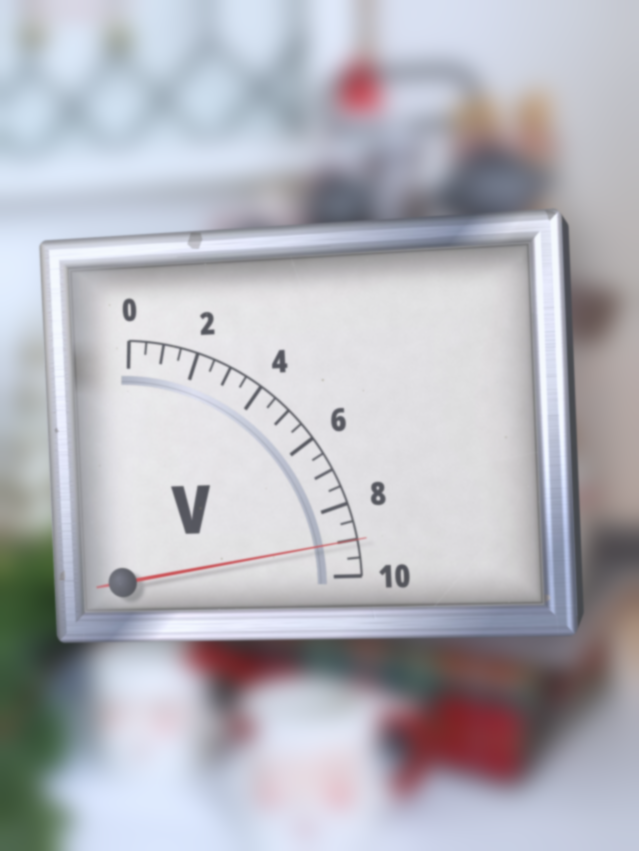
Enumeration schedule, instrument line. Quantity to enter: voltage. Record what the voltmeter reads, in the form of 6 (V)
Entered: 9 (V)
